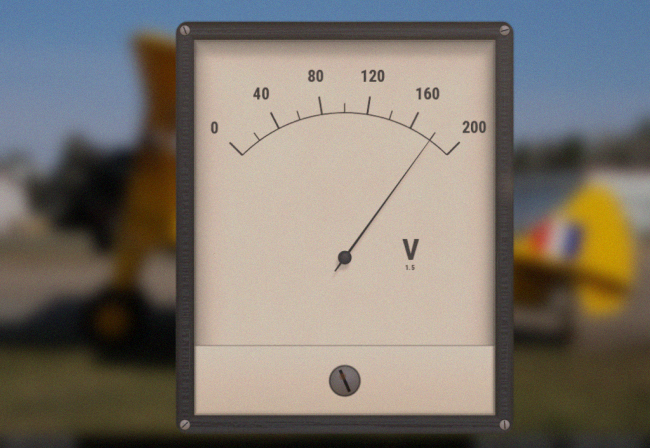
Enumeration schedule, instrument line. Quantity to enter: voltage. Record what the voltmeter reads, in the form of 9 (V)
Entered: 180 (V)
